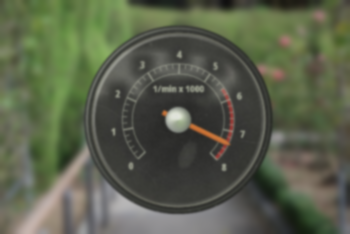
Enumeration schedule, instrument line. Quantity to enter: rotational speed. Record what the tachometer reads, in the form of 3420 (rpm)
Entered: 7400 (rpm)
